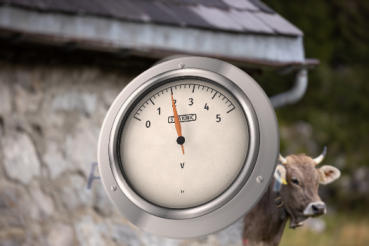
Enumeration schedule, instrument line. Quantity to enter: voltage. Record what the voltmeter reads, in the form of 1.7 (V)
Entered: 2 (V)
